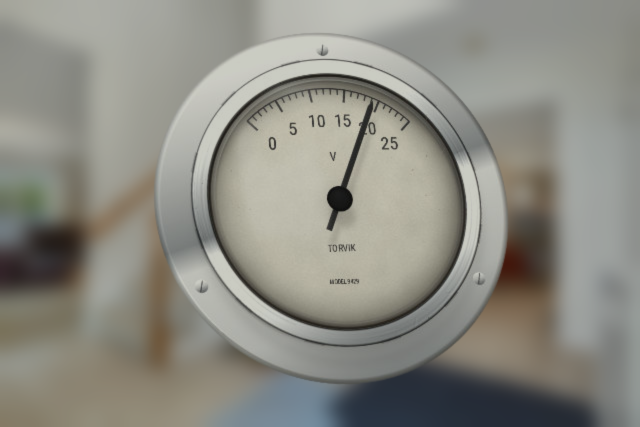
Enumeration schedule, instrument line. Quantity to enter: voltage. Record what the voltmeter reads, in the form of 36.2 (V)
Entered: 19 (V)
